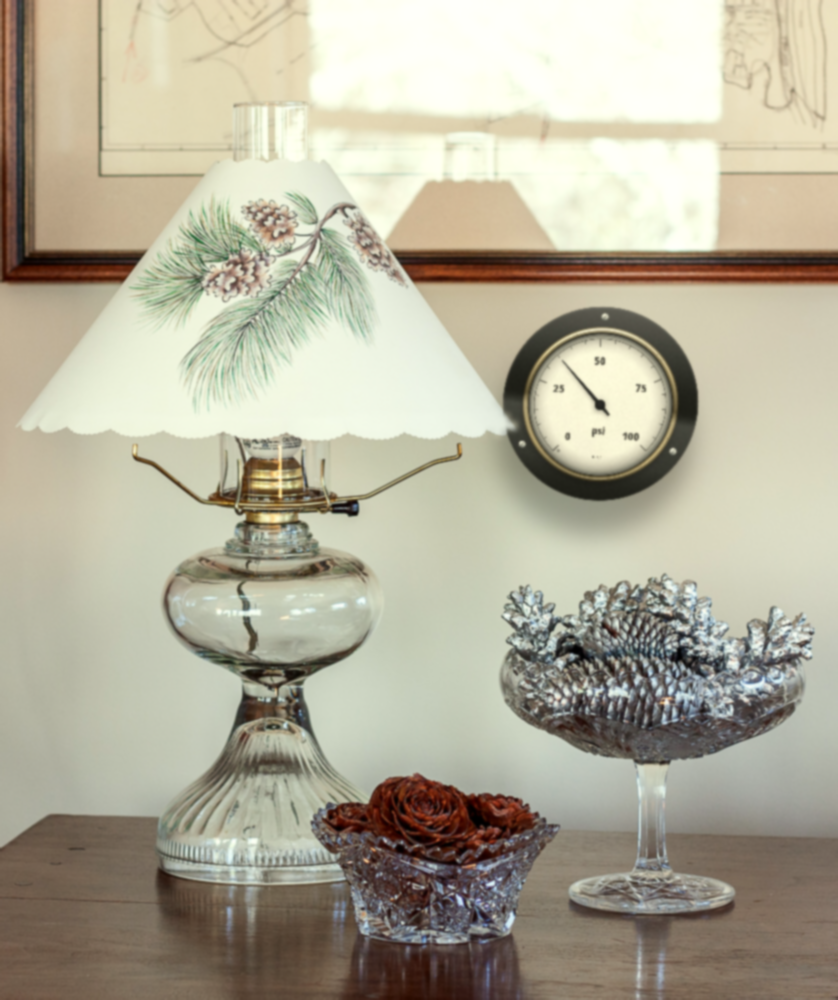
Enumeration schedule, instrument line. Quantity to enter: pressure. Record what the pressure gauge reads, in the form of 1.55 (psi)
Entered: 35 (psi)
